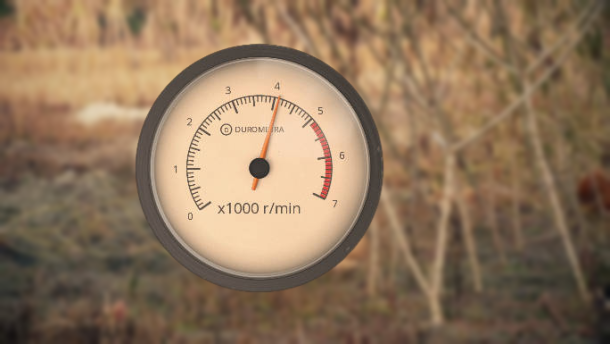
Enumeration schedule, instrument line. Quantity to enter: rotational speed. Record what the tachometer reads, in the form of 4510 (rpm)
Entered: 4100 (rpm)
